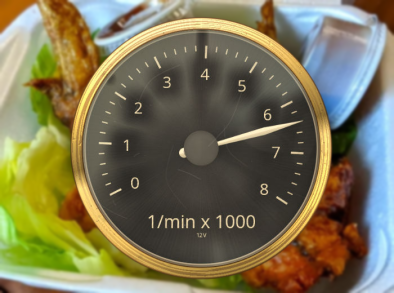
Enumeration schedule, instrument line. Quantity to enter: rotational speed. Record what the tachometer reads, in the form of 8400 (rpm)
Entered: 6400 (rpm)
